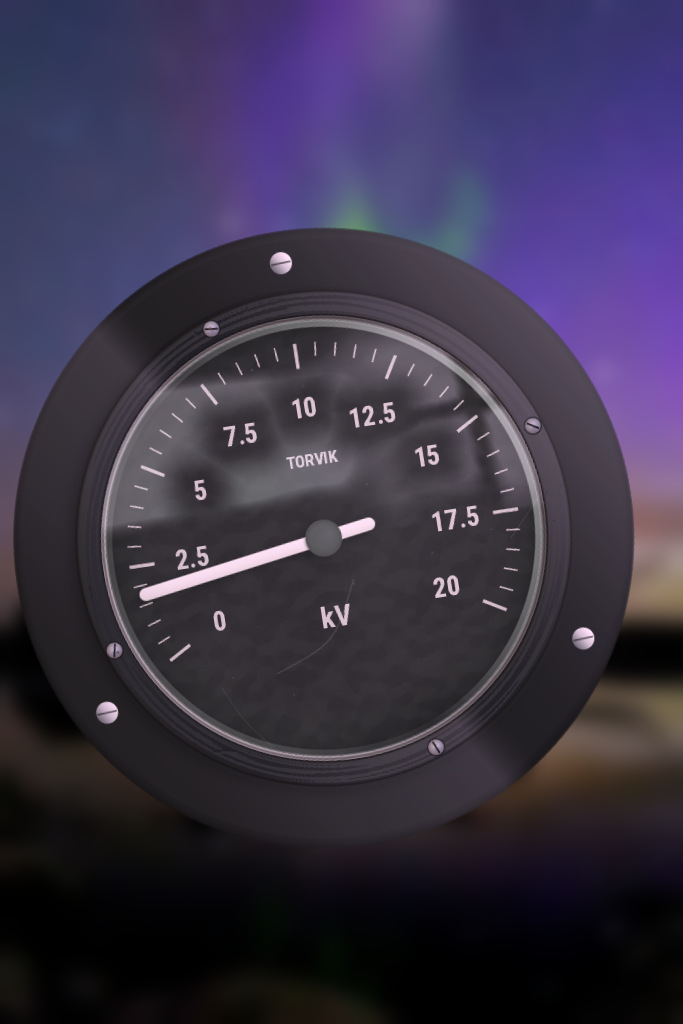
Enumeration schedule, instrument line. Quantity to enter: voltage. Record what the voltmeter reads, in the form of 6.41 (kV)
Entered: 1.75 (kV)
